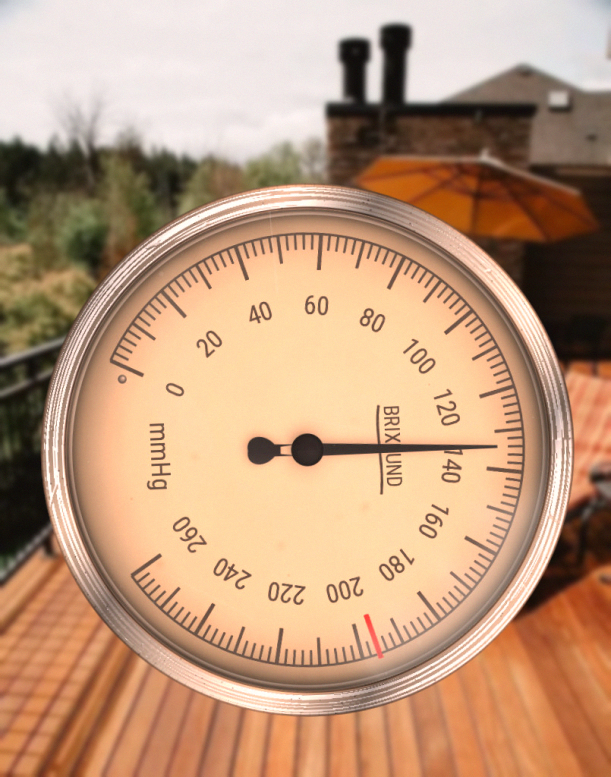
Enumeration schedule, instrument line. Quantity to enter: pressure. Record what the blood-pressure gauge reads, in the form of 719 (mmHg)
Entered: 134 (mmHg)
